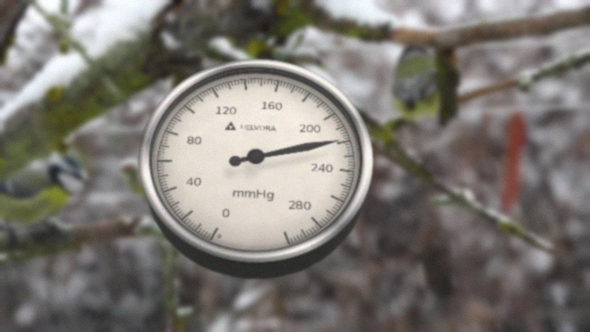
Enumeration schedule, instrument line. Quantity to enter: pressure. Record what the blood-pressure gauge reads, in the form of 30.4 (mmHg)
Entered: 220 (mmHg)
